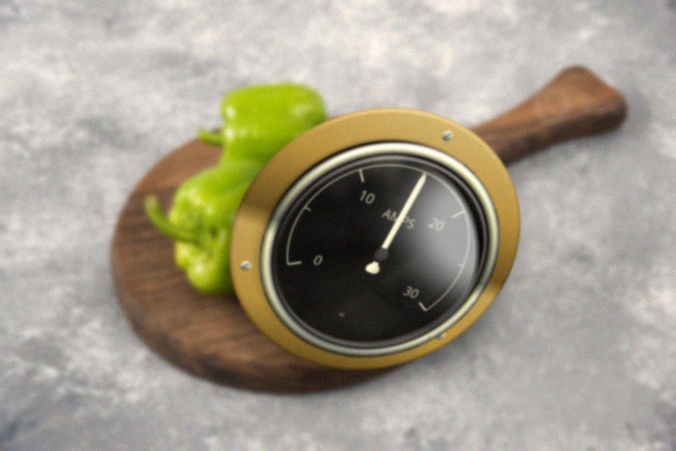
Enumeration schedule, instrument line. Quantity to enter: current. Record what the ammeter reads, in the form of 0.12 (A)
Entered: 15 (A)
